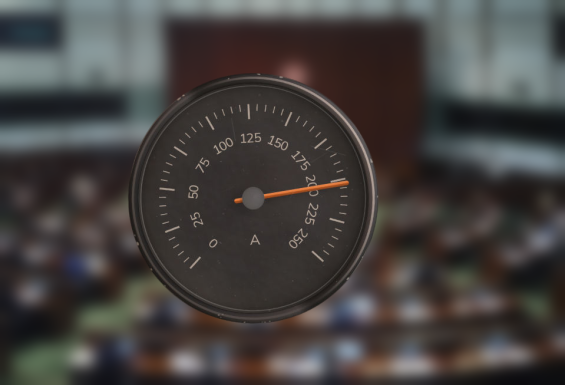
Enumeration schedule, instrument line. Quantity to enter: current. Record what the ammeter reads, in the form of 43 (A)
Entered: 202.5 (A)
